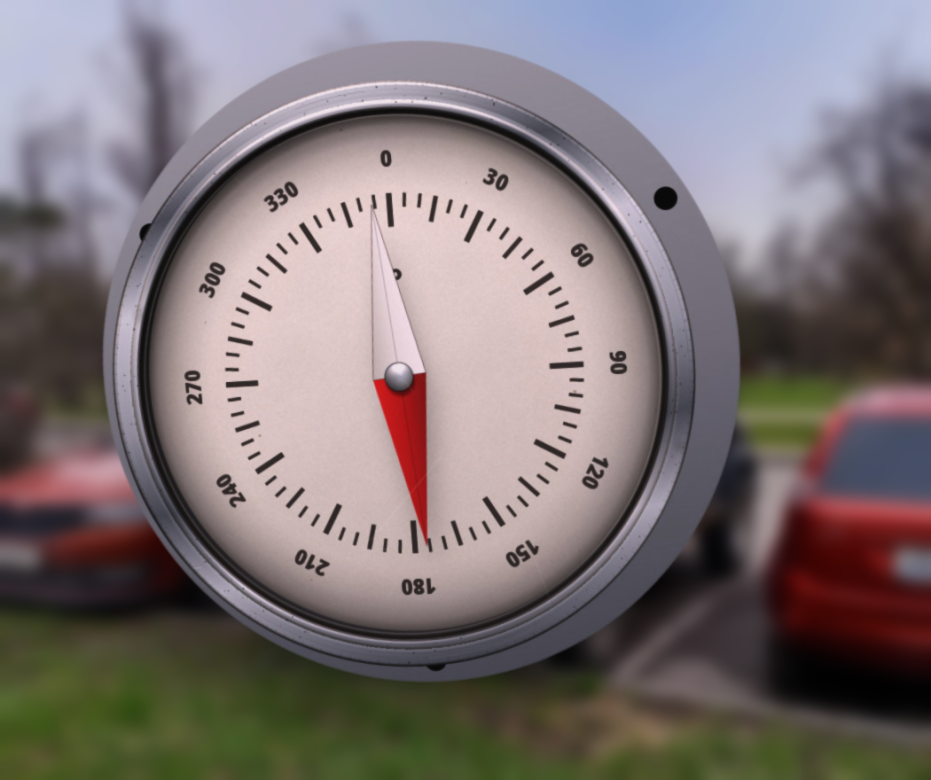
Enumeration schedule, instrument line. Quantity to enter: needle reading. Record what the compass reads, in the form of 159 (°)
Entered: 175 (°)
